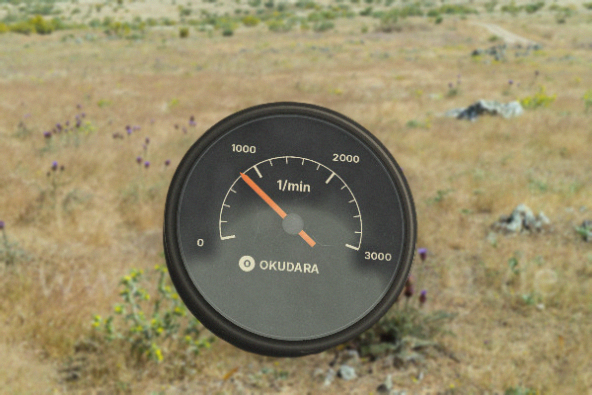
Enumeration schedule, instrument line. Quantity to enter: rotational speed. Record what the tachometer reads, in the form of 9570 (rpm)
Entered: 800 (rpm)
